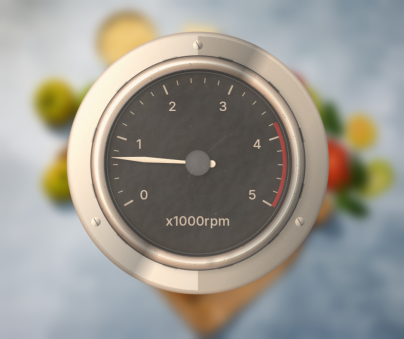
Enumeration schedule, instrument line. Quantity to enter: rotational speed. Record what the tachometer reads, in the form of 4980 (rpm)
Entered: 700 (rpm)
